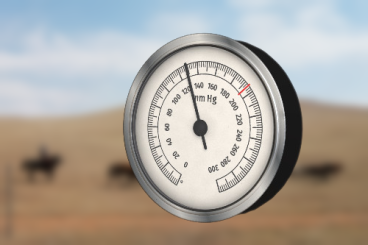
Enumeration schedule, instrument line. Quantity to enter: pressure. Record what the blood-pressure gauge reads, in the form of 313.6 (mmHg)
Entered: 130 (mmHg)
